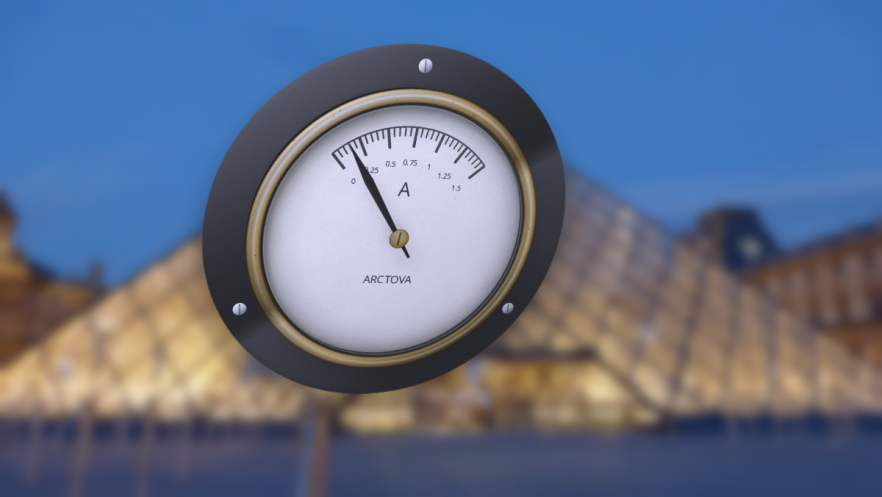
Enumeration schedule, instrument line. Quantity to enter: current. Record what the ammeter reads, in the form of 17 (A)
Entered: 0.15 (A)
